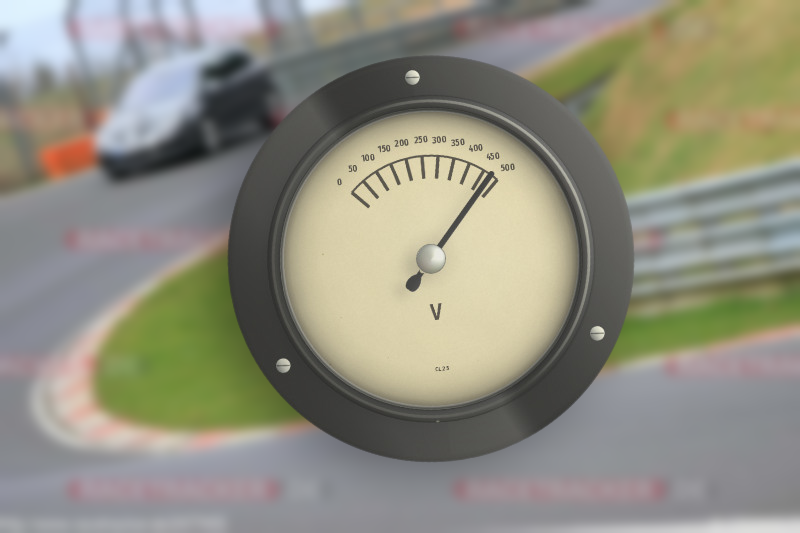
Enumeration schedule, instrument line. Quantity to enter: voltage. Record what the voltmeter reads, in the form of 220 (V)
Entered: 475 (V)
